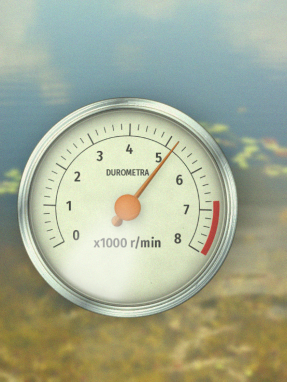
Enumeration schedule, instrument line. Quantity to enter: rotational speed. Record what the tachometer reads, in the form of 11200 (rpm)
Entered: 5200 (rpm)
